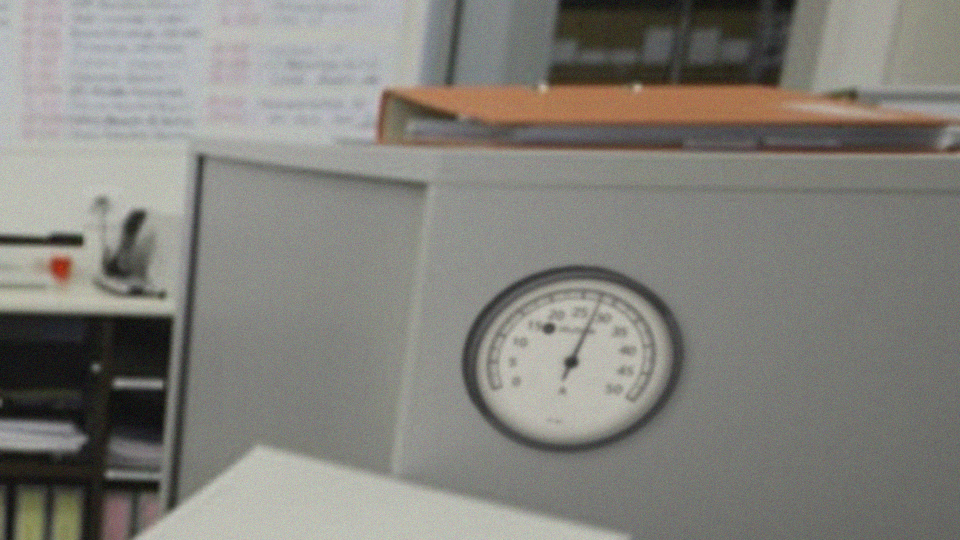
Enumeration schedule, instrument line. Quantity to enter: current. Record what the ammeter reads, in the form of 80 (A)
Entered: 27.5 (A)
